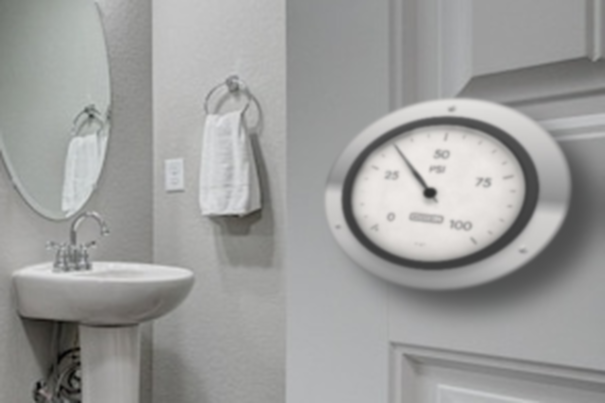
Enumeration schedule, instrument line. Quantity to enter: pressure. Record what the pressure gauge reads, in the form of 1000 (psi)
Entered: 35 (psi)
